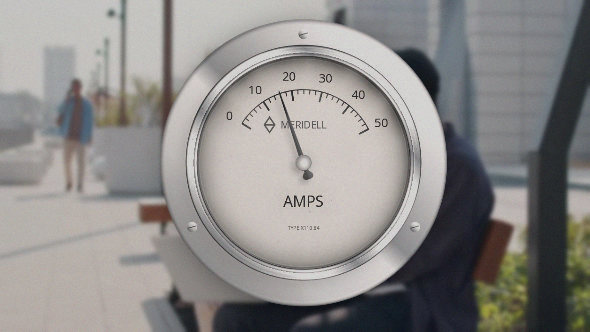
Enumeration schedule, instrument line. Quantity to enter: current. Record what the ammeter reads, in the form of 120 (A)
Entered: 16 (A)
